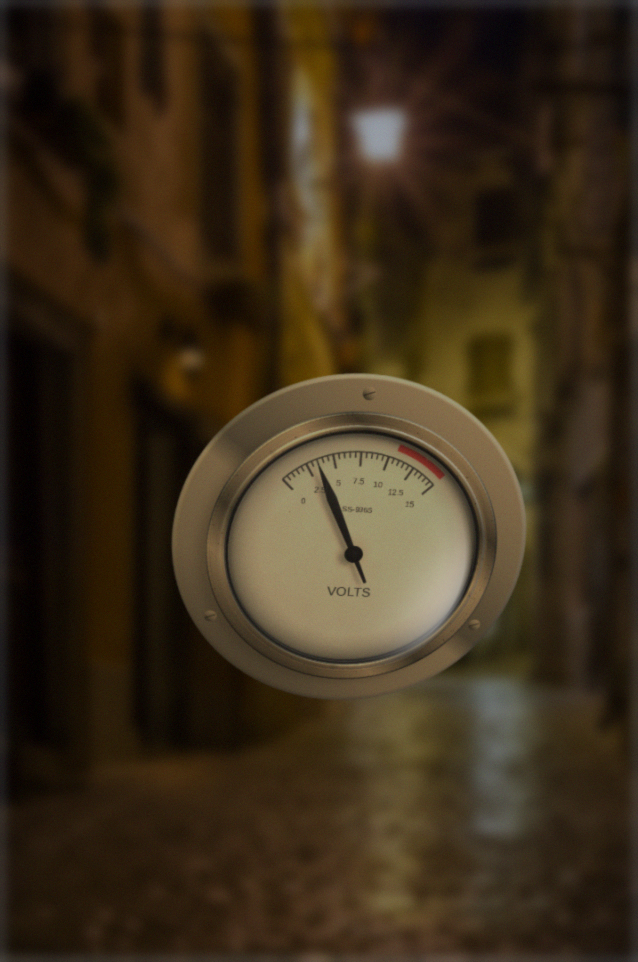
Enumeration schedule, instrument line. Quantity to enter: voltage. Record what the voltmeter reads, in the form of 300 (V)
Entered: 3.5 (V)
